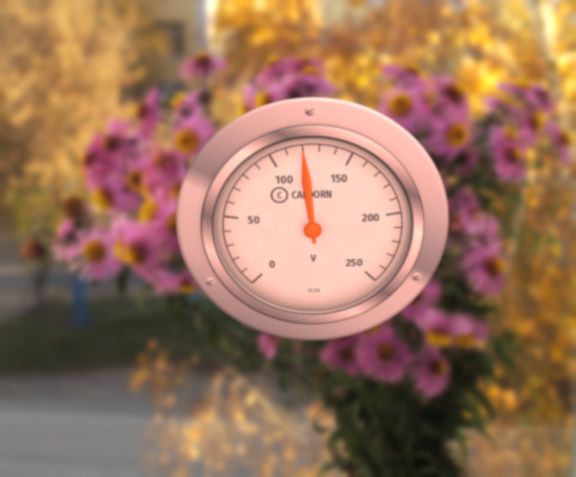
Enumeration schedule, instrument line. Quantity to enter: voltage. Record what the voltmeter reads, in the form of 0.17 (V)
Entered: 120 (V)
